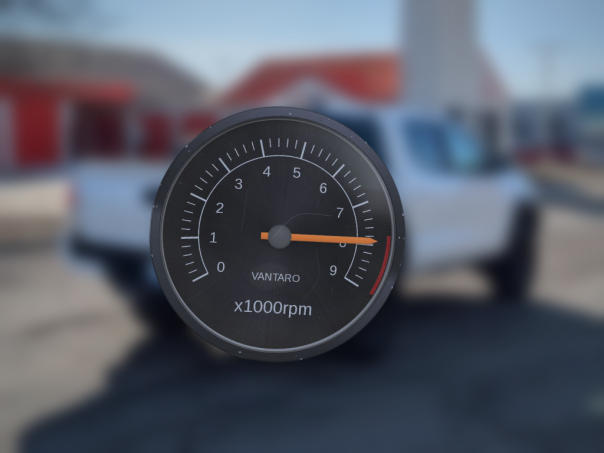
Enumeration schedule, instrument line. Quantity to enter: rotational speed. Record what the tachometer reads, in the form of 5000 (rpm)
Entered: 7900 (rpm)
